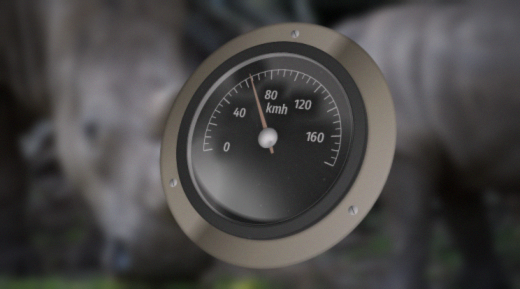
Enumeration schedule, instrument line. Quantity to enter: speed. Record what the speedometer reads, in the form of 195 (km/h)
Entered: 65 (km/h)
